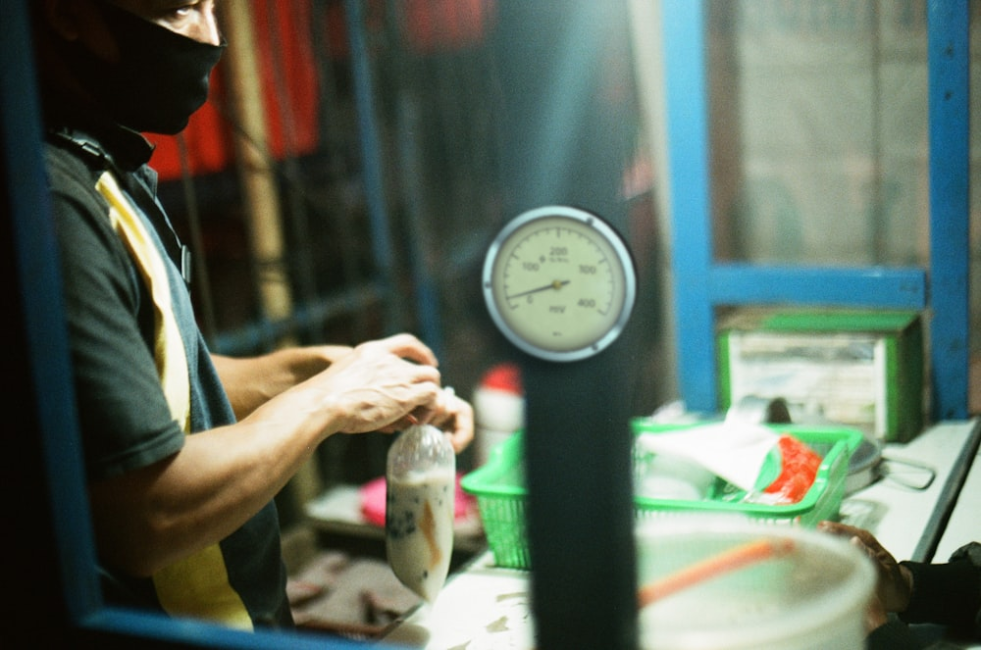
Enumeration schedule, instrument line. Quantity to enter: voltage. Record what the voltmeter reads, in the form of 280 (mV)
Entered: 20 (mV)
